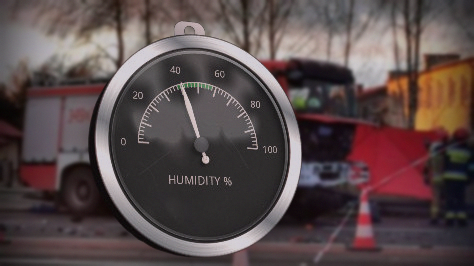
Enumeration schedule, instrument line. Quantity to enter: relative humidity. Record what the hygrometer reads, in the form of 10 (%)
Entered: 40 (%)
